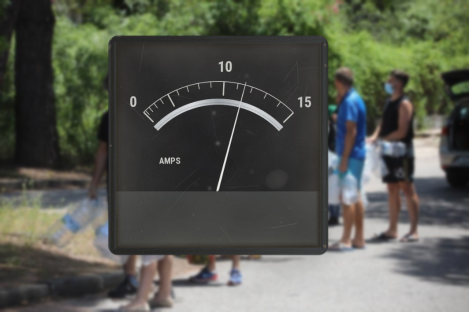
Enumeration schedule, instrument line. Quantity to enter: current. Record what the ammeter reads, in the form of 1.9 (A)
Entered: 11.5 (A)
